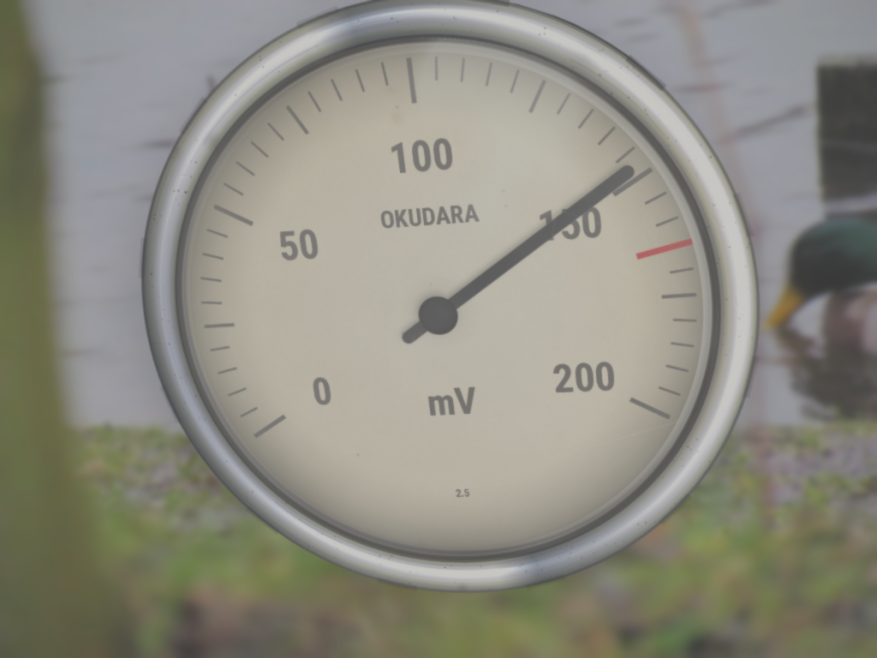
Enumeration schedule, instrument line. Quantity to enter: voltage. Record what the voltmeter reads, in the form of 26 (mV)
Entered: 147.5 (mV)
